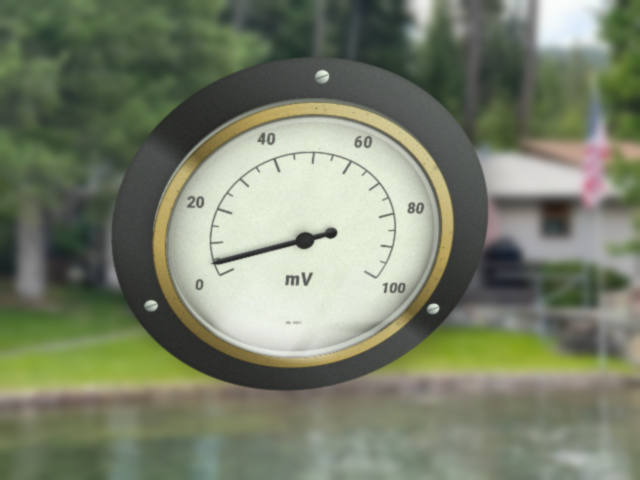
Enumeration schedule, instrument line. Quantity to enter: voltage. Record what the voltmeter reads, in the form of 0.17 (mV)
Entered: 5 (mV)
